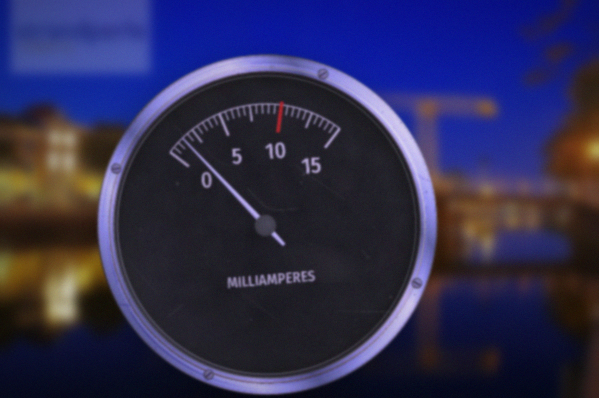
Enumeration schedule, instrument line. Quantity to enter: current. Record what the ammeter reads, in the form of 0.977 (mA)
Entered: 1.5 (mA)
